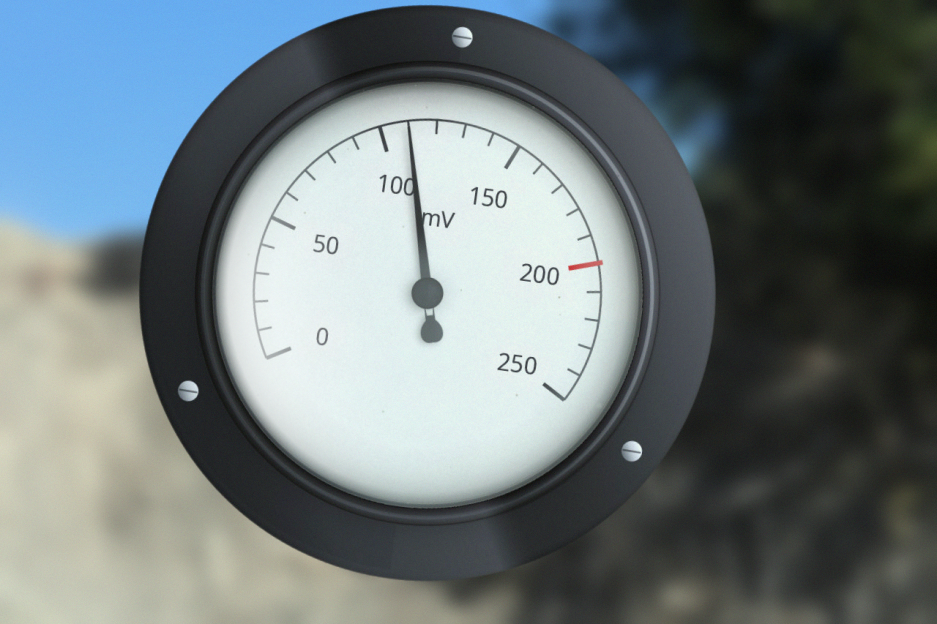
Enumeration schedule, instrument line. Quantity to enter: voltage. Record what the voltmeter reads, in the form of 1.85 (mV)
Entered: 110 (mV)
